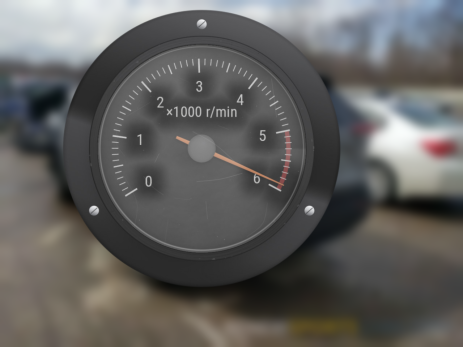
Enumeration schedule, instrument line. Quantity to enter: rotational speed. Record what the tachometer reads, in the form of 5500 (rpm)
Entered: 5900 (rpm)
